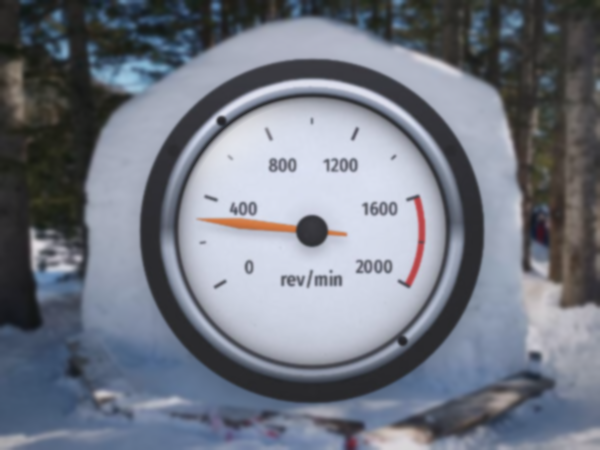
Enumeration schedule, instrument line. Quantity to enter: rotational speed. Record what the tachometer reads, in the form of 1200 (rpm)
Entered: 300 (rpm)
